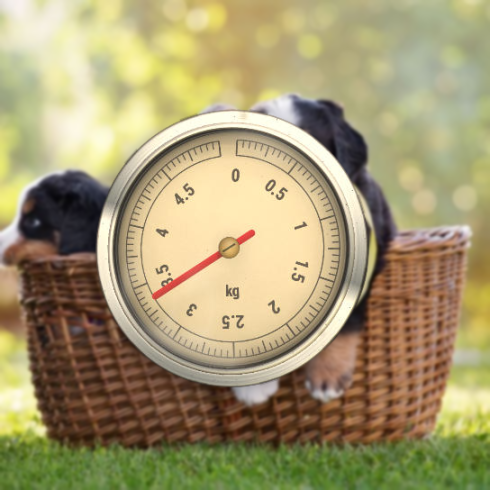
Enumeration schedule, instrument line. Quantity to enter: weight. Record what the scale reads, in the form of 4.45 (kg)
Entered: 3.35 (kg)
